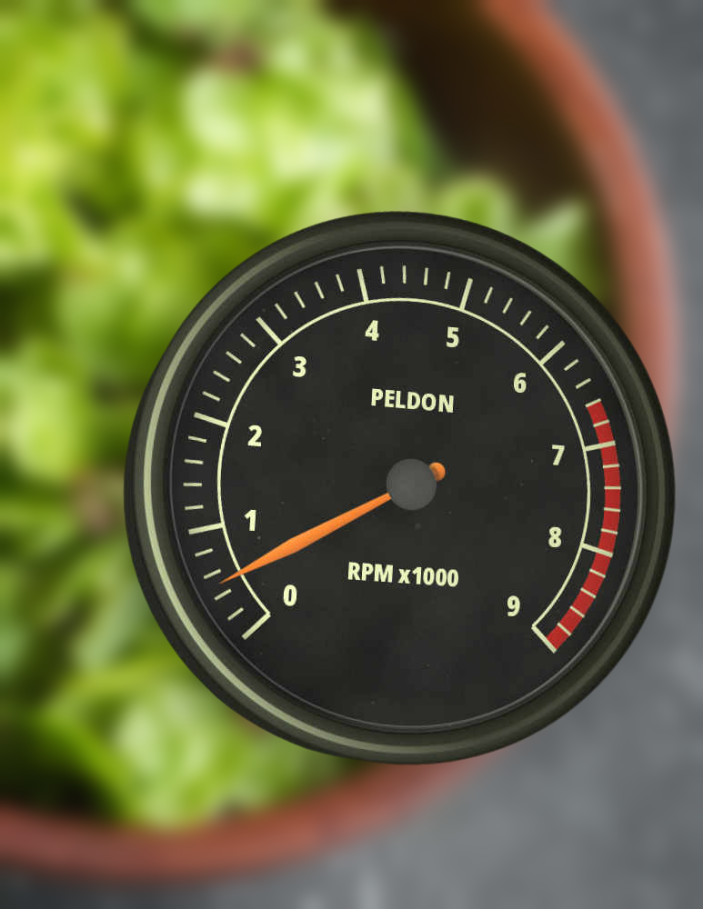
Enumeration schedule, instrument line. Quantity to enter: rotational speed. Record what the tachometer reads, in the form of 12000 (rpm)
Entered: 500 (rpm)
